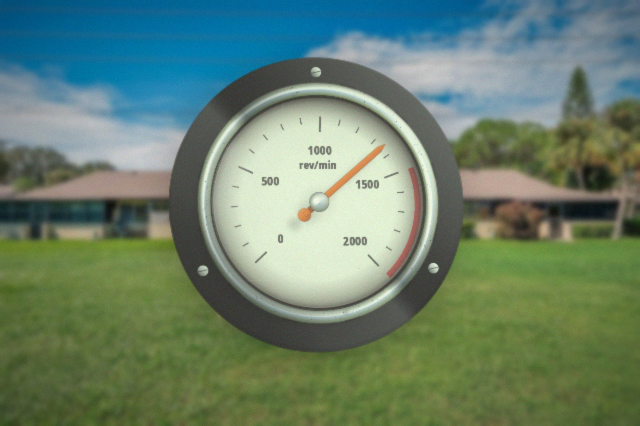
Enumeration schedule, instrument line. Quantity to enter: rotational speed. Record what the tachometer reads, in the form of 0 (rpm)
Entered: 1350 (rpm)
